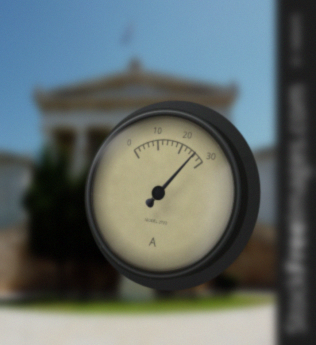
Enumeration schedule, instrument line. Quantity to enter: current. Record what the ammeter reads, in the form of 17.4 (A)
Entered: 26 (A)
